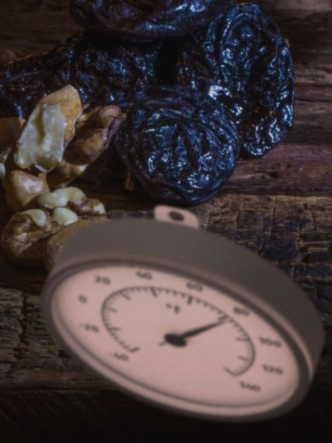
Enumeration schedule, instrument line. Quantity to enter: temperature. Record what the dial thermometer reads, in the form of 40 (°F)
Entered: 80 (°F)
